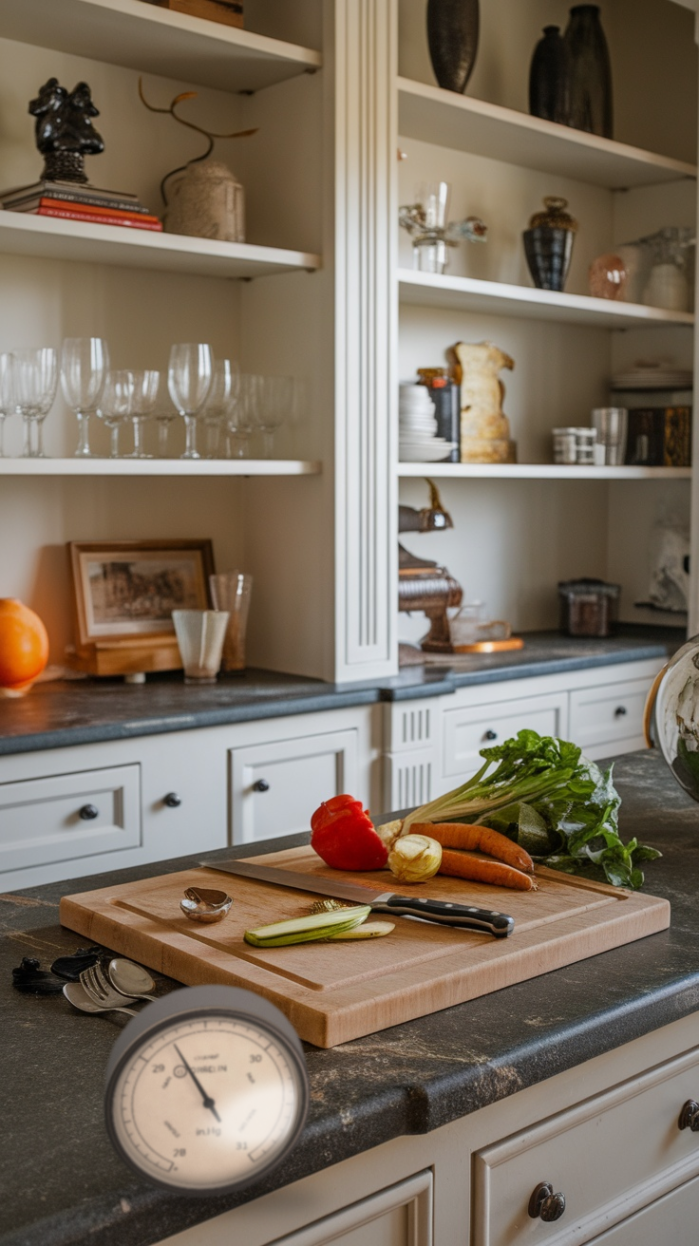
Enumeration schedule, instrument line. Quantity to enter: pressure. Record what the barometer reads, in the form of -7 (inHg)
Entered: 29.25 (inHg)
